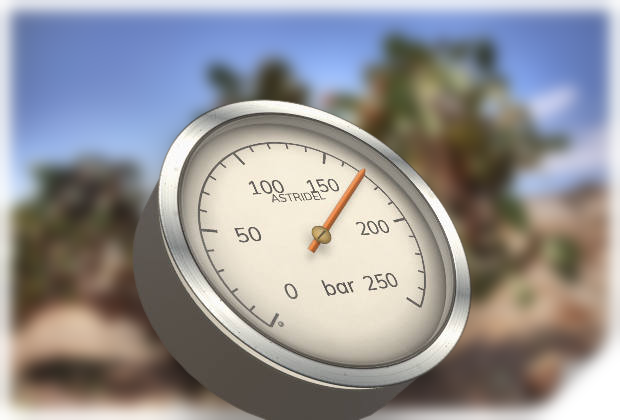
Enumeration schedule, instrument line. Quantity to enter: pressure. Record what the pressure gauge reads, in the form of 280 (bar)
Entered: 170 (bar)
